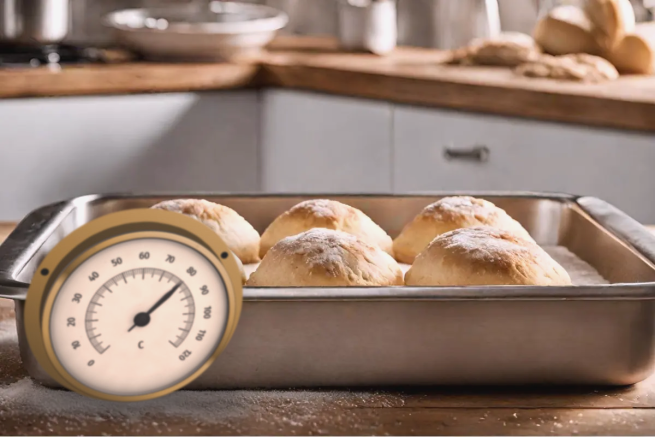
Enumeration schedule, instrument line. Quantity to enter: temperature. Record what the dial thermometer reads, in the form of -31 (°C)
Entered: 80 (°C)
